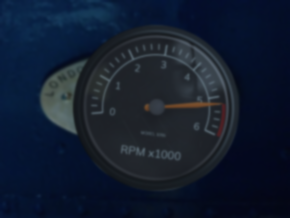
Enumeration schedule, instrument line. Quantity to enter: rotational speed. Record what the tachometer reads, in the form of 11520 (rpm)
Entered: 5200 (rpm)
